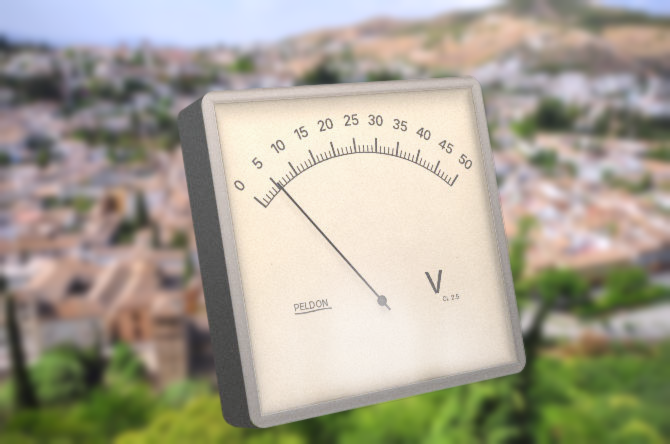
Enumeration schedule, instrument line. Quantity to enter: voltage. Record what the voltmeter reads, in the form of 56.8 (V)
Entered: 5 (V)
